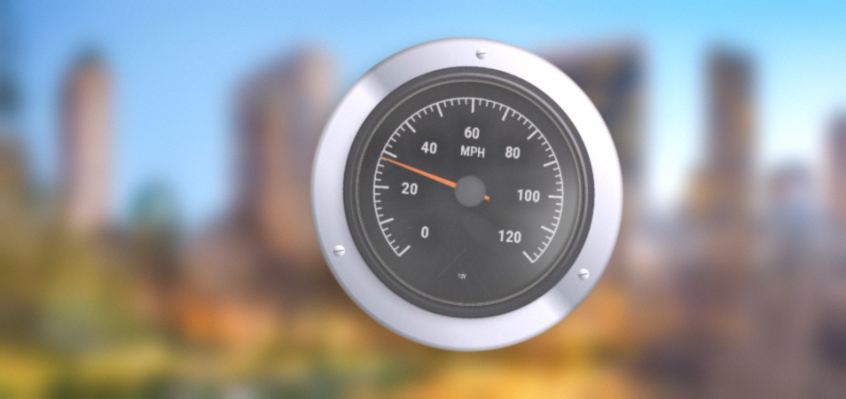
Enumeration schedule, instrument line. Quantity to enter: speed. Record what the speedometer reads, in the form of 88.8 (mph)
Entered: 28 (mph)
